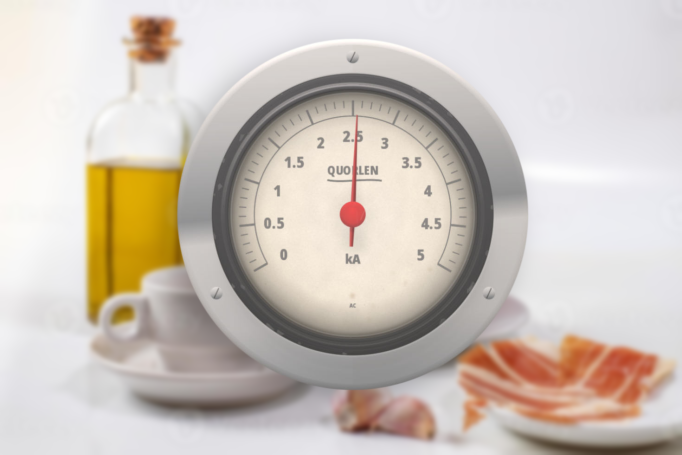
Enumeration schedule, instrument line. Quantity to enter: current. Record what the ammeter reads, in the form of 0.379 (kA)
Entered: 2.55 (kA)
